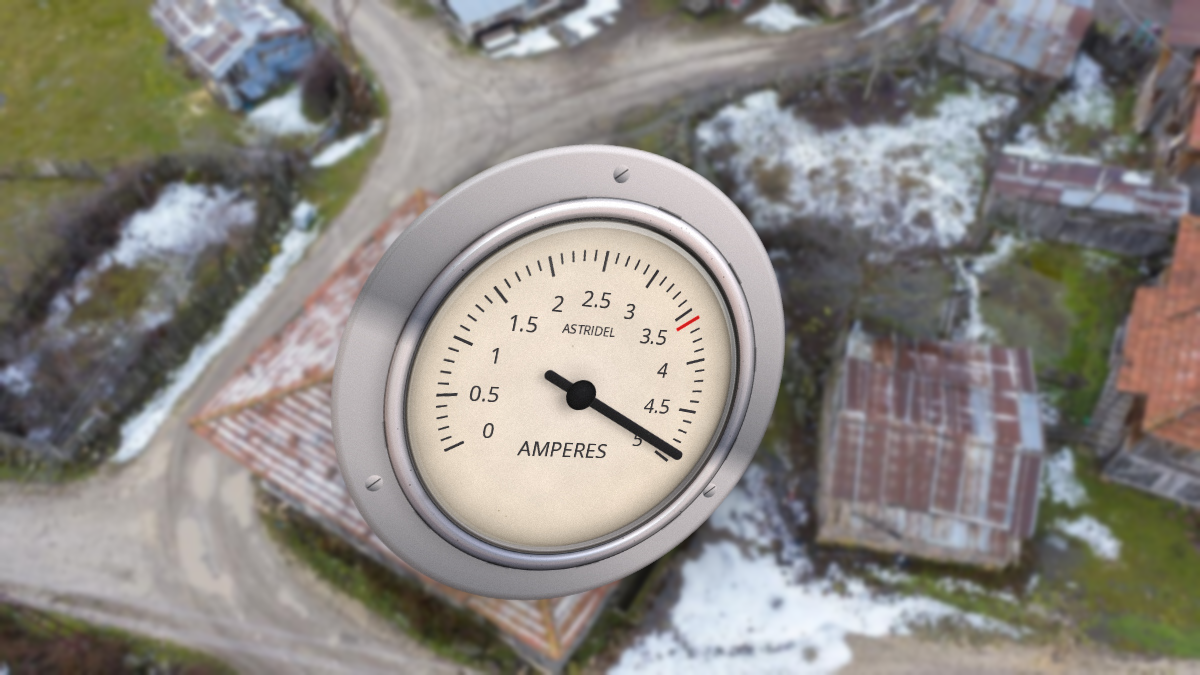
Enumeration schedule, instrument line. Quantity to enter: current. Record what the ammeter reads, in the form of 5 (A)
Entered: 4.9 (A)
